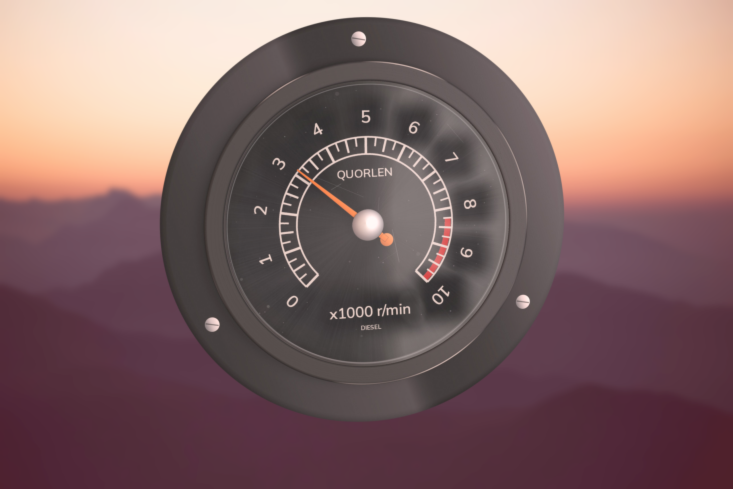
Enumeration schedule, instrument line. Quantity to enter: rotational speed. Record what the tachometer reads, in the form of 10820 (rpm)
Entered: 3125 (rpm)
